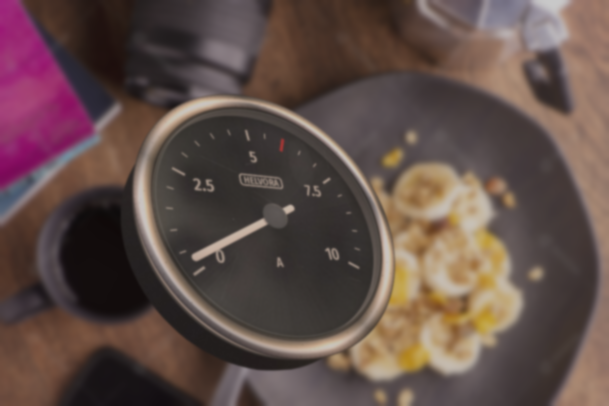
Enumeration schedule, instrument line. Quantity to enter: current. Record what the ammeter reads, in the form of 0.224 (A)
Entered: 0.25 (A)
